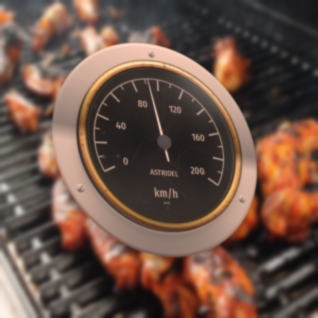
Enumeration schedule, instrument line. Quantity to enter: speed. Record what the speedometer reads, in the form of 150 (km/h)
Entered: 90 (km/h)
